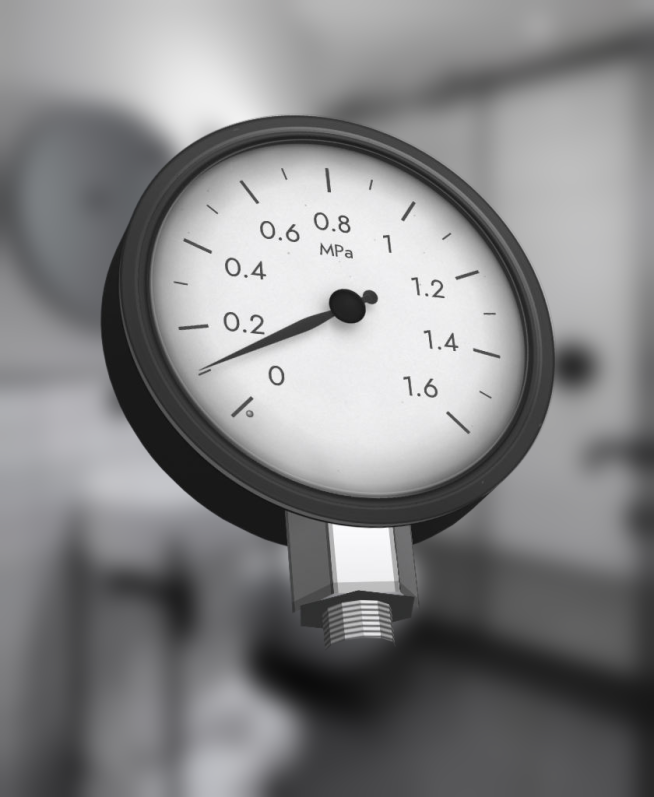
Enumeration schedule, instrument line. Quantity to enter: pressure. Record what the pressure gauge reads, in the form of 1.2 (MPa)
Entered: 0.1 (MPa)
